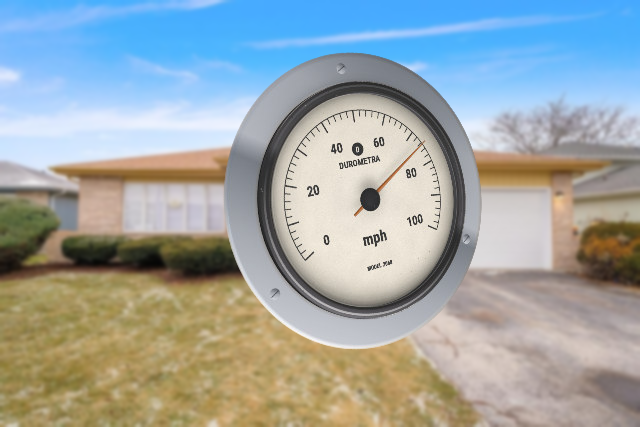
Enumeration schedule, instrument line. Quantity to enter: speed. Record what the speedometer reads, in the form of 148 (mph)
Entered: 74 (mph)
